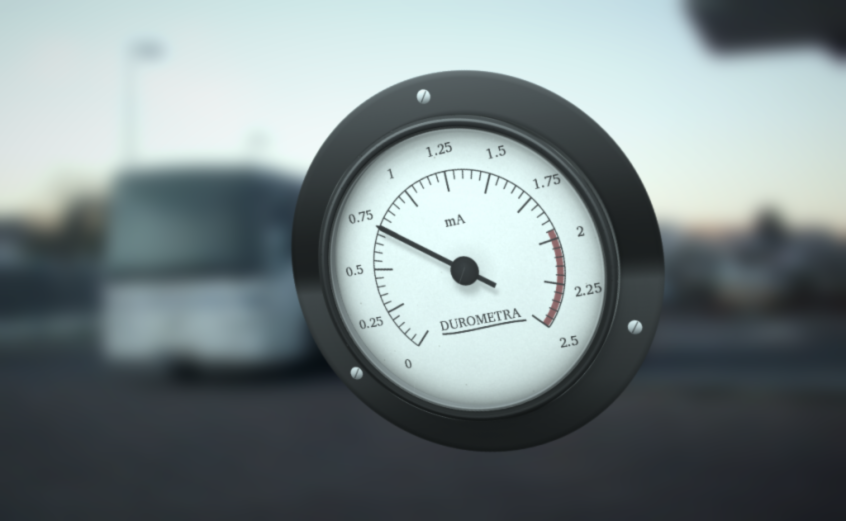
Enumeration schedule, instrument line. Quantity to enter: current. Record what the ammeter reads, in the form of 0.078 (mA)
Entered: 0.75 (mA)
